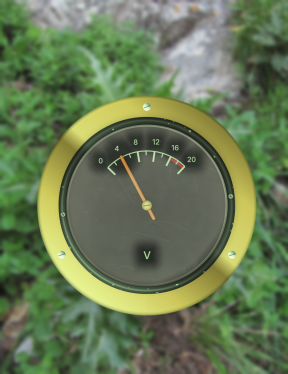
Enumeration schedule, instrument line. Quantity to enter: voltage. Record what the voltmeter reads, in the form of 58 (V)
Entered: 4 (V)
